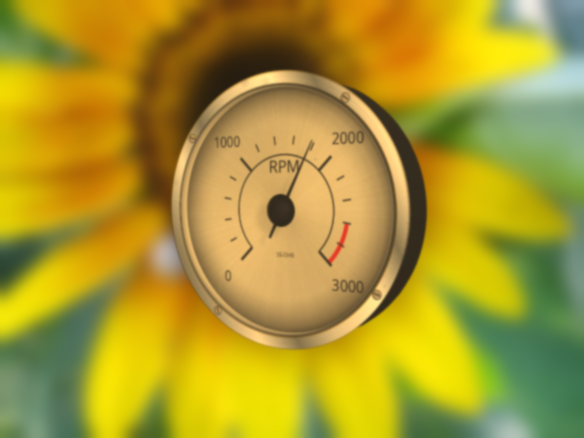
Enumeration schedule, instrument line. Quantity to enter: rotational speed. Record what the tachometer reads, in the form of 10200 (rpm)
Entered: 1800 (rpm)
